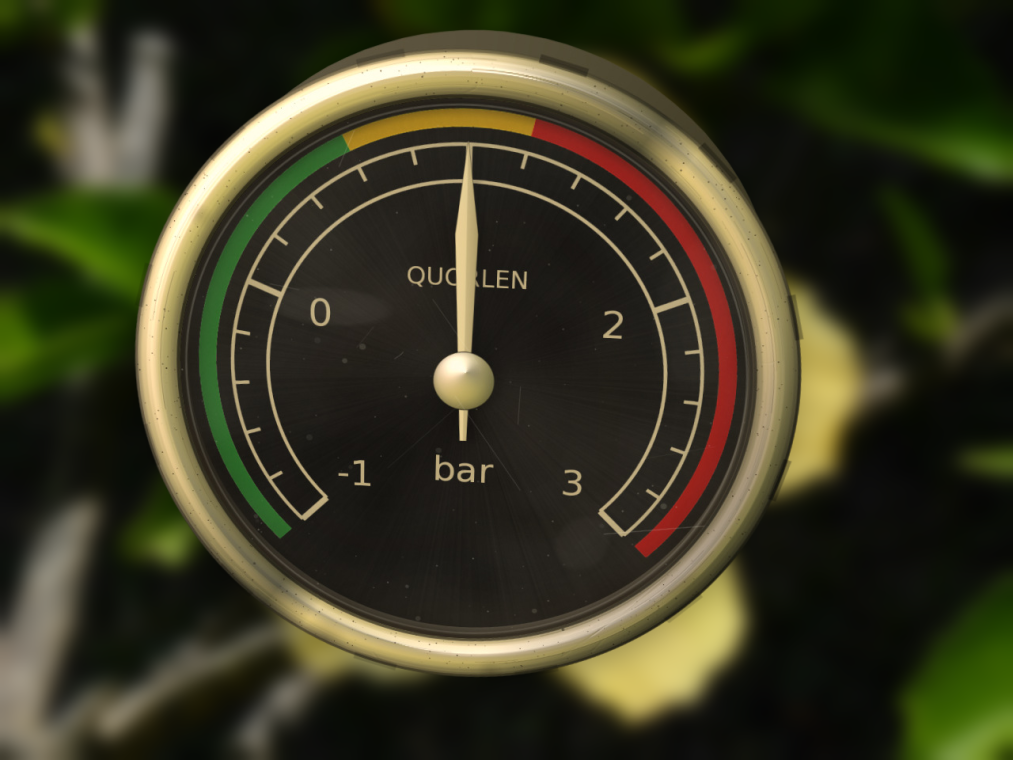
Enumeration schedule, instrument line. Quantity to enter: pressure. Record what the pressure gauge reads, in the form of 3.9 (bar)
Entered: 1 (bar)
